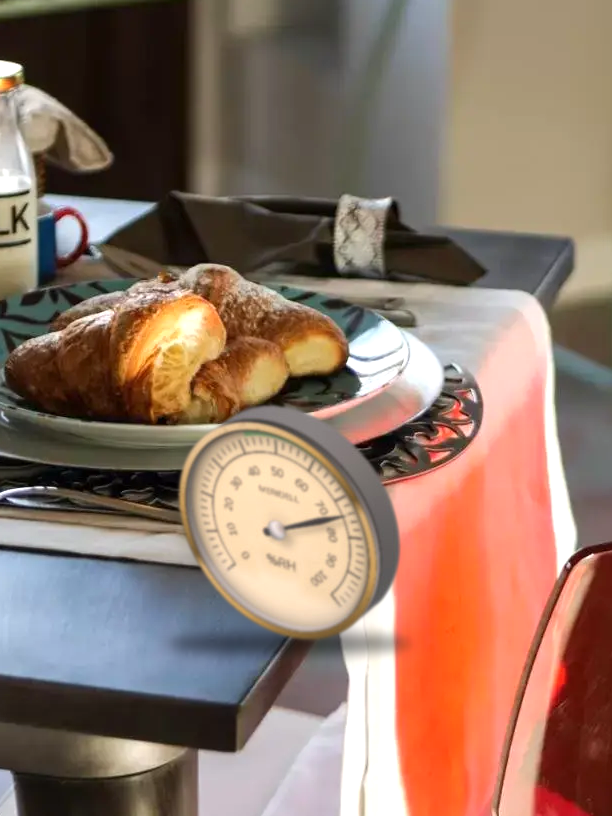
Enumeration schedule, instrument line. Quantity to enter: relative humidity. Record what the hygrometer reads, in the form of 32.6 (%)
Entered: 74 (%)
